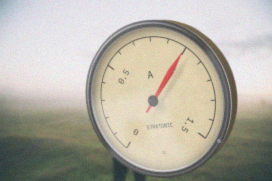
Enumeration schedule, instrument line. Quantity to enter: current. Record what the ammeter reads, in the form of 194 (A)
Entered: 1 (A)
